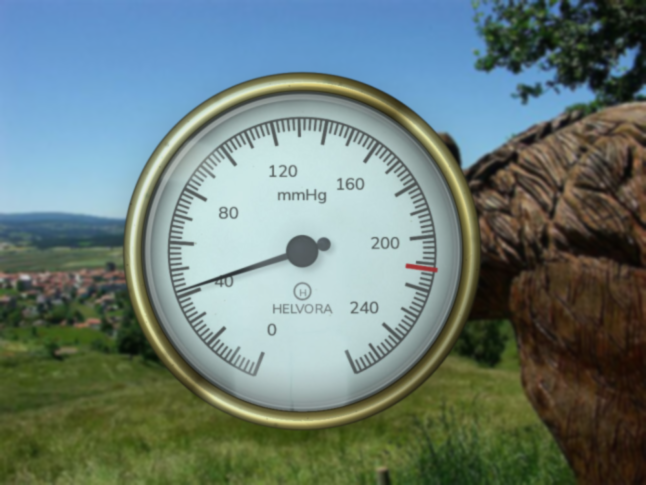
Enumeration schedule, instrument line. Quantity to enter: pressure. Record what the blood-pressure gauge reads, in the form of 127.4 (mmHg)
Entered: 42 (mmHg)
